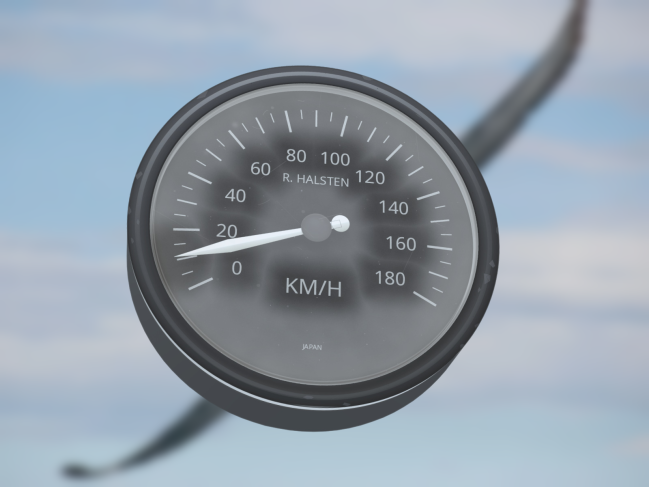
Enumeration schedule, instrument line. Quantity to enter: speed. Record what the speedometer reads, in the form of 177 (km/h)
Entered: 10 (km/h)
